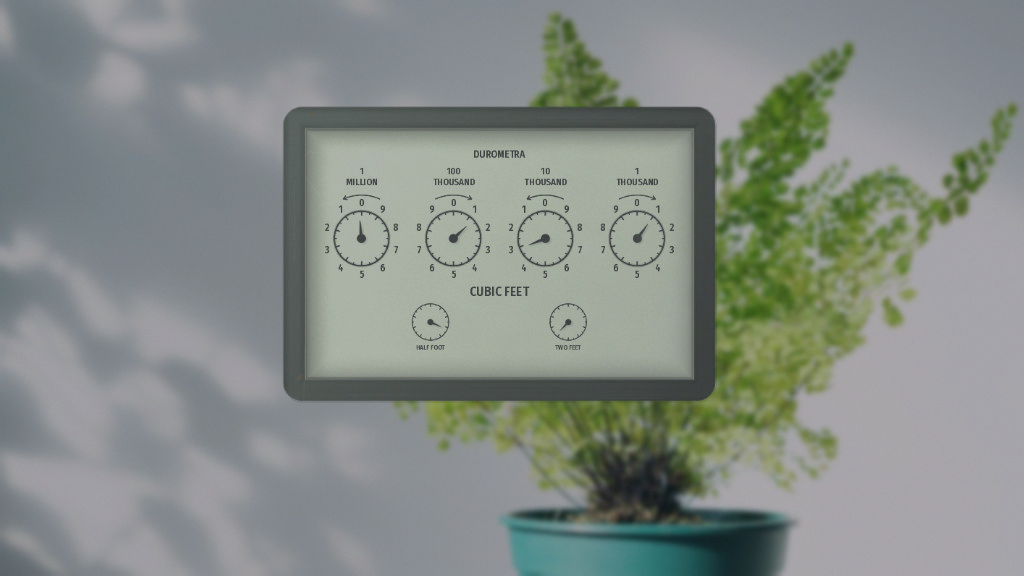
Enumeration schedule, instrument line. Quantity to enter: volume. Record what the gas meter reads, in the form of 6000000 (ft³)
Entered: 13100 (ft³)
